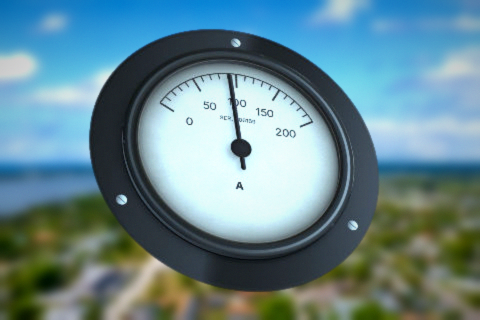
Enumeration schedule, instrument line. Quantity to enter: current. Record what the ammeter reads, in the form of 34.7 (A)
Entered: 90 (A)
